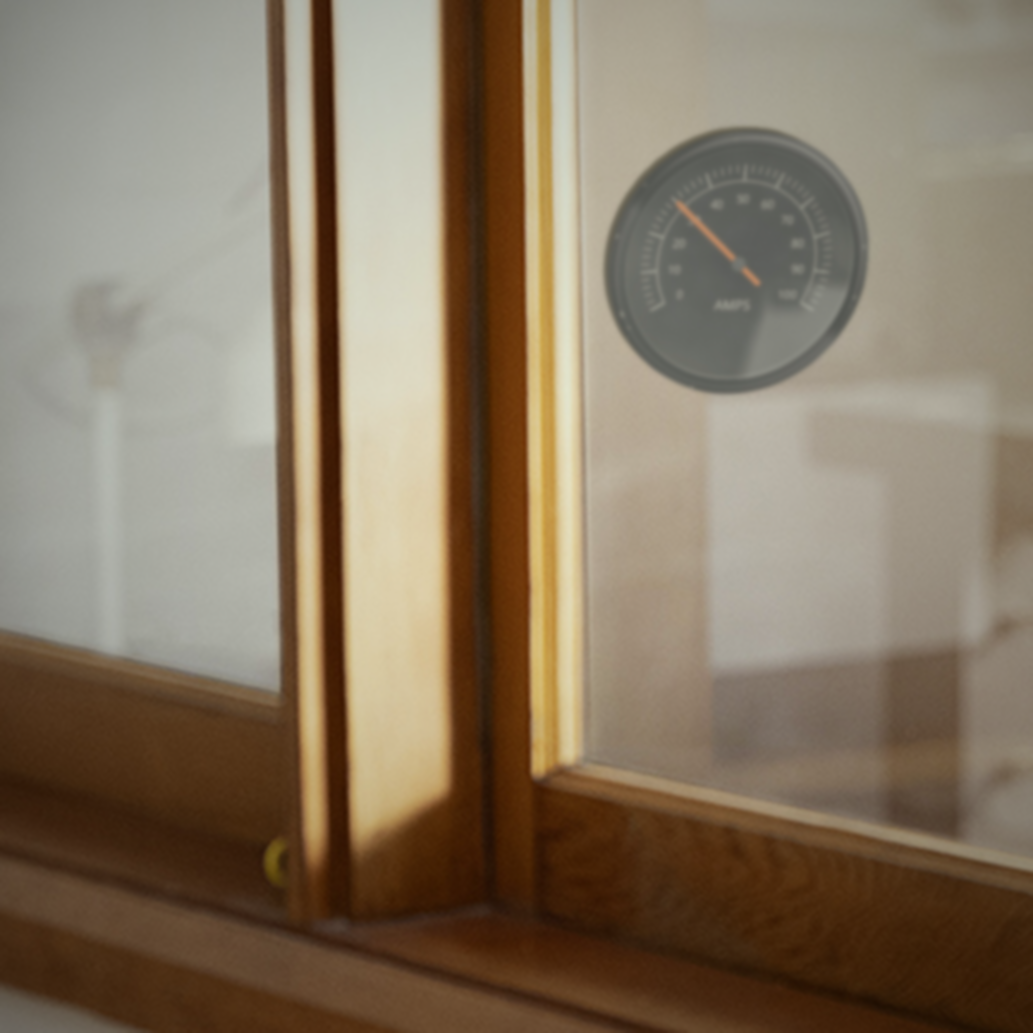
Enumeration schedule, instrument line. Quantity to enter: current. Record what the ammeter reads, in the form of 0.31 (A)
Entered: 30 (A)
